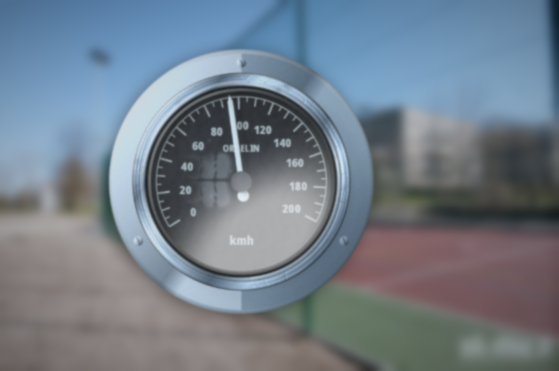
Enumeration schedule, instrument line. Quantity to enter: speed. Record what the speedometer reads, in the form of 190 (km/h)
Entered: 95 (km/h)
